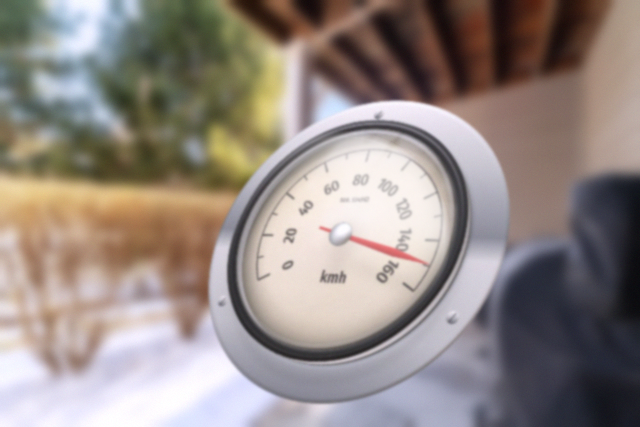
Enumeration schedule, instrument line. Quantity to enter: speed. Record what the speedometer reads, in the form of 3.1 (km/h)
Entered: 150 (km/h)
